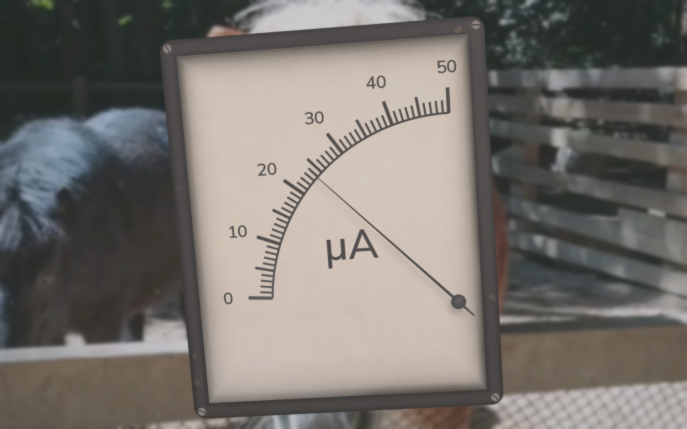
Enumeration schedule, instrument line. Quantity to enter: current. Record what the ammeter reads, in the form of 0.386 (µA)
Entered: 24 (µA)
